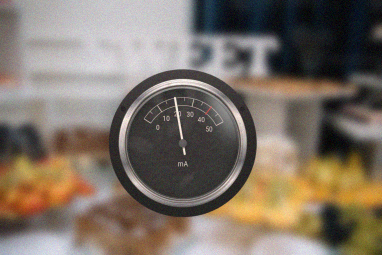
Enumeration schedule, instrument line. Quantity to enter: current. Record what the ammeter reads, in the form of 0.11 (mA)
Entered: 20 (mA)
